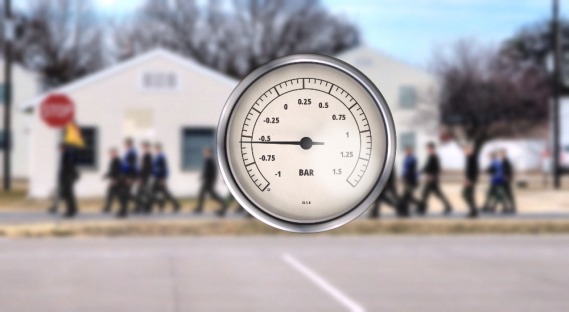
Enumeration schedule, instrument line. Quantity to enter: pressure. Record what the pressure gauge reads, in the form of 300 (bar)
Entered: -0.55 (bar)
